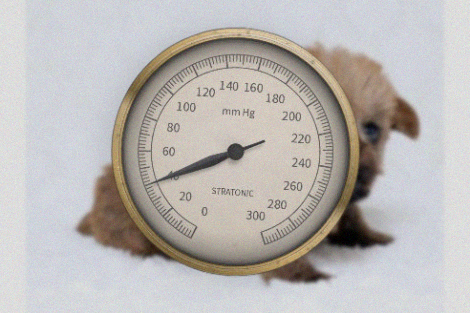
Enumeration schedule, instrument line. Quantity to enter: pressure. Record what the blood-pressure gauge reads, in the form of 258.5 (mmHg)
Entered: 40 (mmHg)
